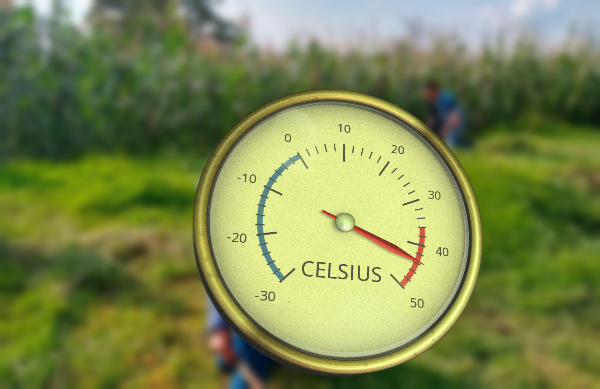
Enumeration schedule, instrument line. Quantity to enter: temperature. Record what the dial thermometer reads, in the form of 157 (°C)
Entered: 44 (°C)
